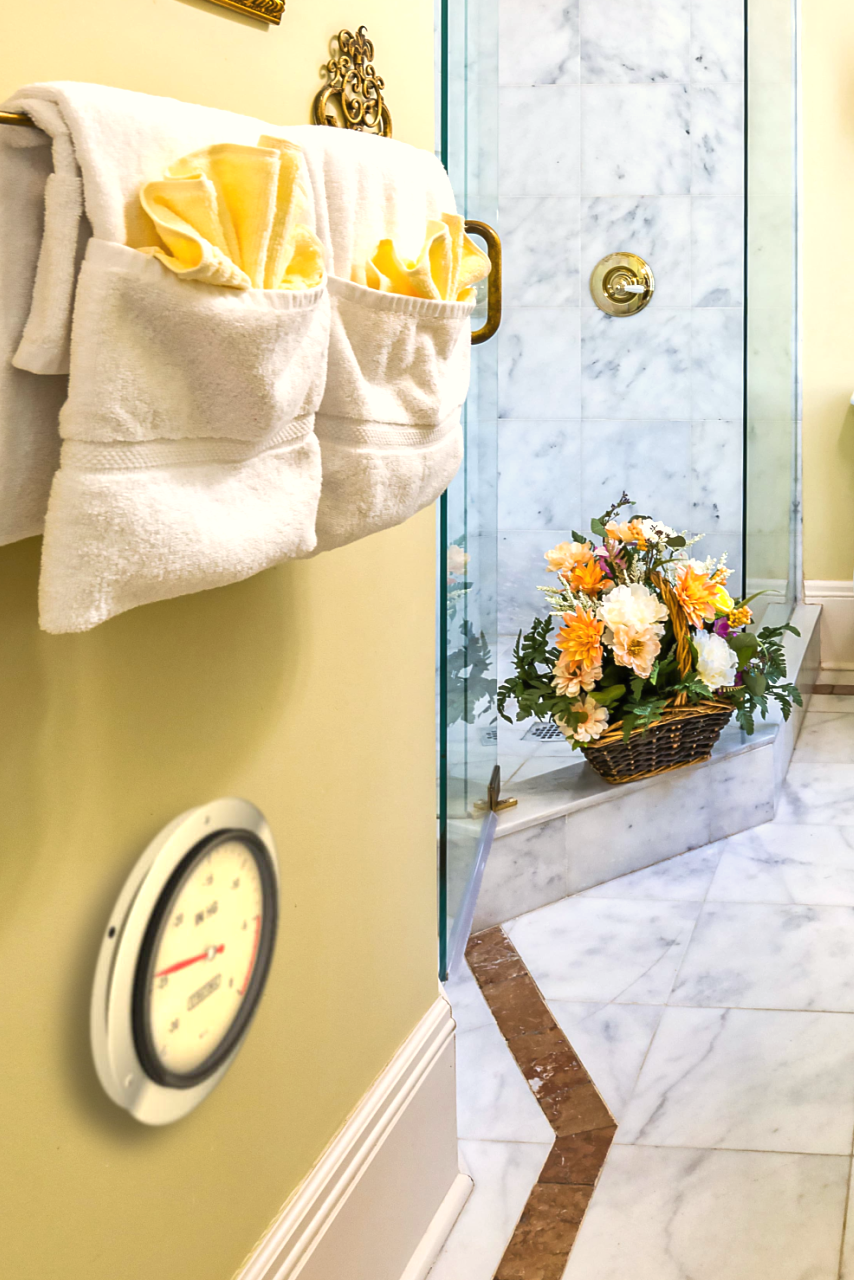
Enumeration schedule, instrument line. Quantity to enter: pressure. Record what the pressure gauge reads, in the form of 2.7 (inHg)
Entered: -24 (inHg)
